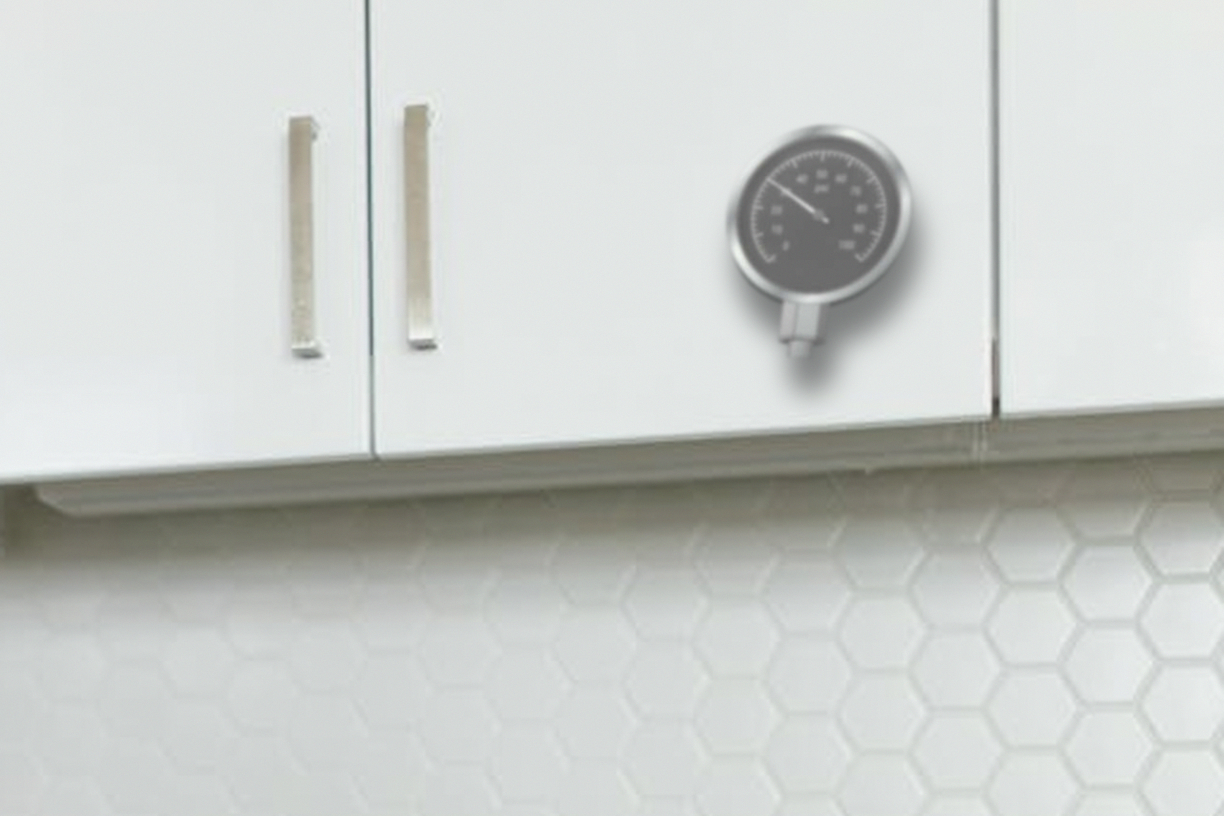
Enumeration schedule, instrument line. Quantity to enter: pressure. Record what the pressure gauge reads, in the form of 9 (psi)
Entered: 30 (psi)
